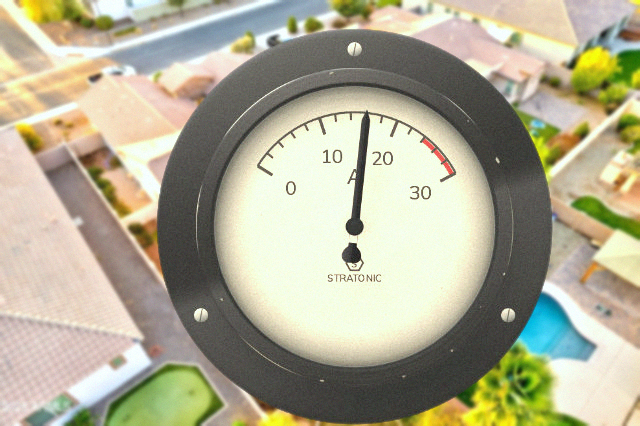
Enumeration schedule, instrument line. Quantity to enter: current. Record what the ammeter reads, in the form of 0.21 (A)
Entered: 16 (A)
